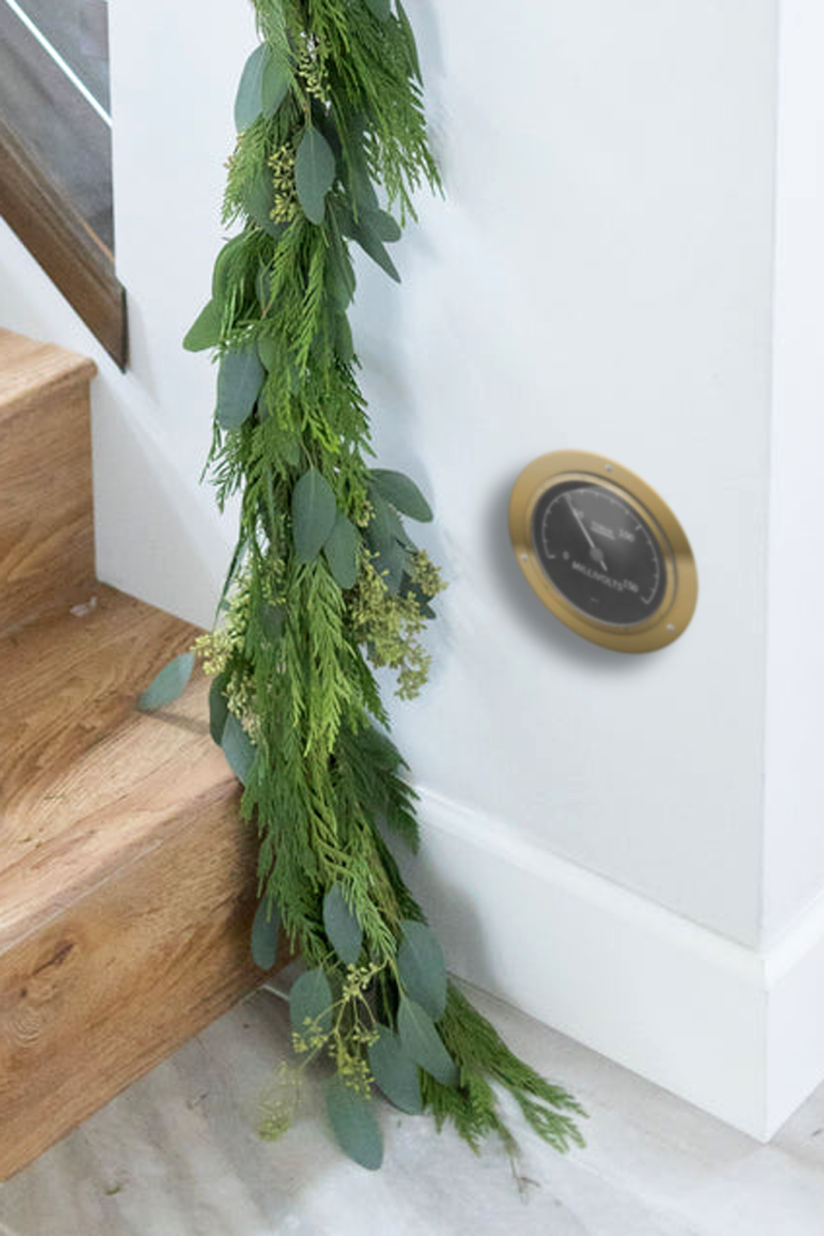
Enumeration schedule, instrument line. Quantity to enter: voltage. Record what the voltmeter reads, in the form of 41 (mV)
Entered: 50 (mV)
